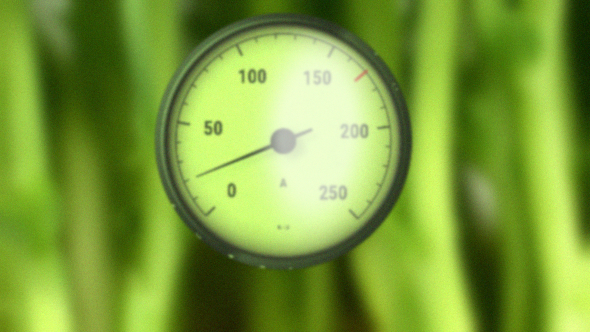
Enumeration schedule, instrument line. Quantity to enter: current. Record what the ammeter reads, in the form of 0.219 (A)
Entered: 20 (A)
